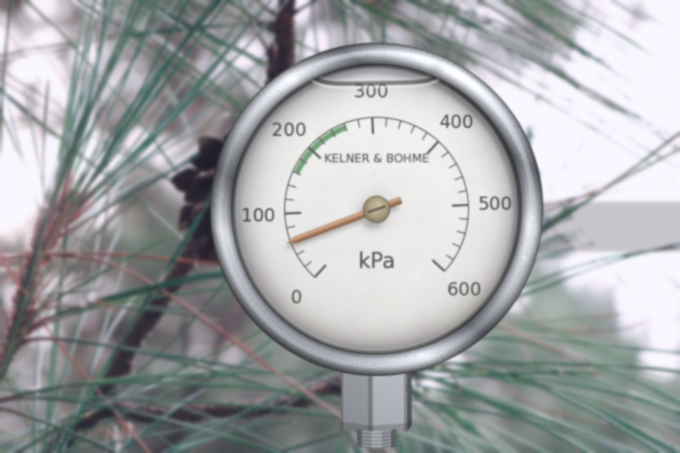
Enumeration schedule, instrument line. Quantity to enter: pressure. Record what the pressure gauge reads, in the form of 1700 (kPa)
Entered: 60 (kPa)
